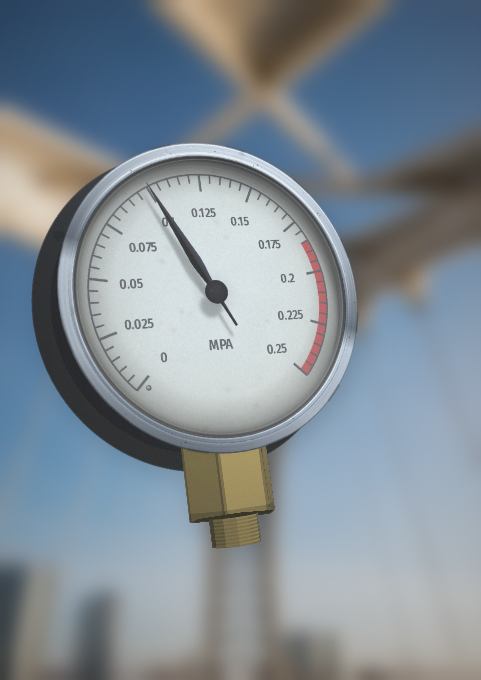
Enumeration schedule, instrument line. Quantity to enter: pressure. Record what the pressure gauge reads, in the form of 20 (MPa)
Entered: 0.1 (MPa)
